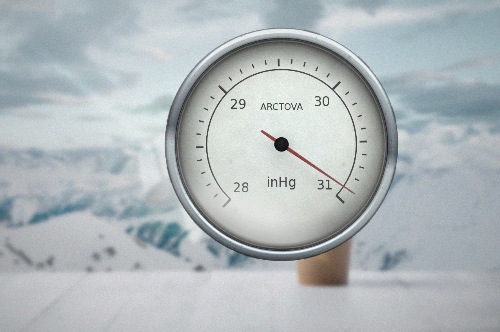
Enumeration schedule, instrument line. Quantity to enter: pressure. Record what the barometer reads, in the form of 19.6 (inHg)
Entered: 30.9 (inHg)
